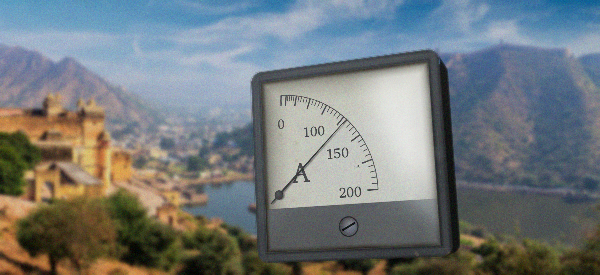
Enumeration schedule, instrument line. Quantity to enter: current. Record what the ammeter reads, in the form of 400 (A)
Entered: 130 (A)
